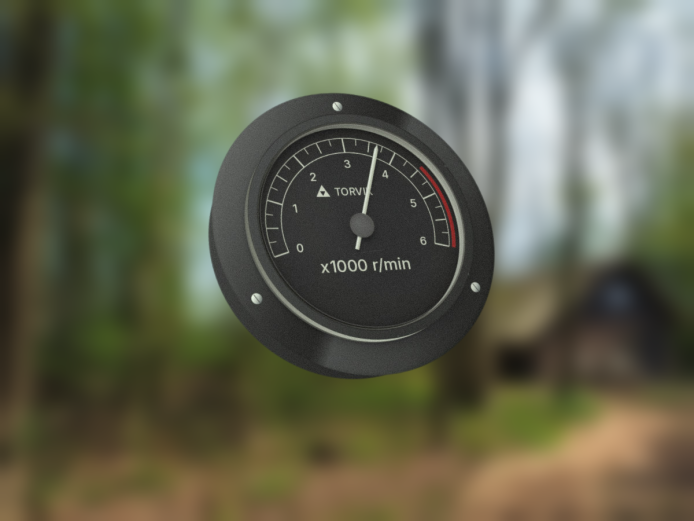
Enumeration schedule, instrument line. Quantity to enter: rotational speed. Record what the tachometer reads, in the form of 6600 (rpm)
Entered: 3625 (rpm)
